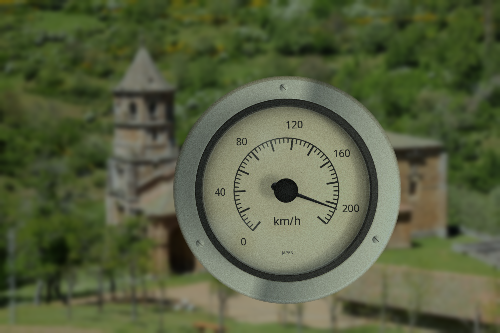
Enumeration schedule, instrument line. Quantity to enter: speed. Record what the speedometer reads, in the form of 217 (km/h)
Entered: 204 (km/h)
